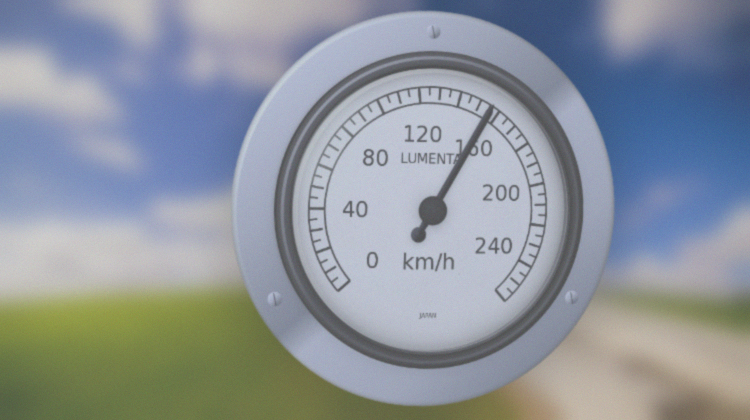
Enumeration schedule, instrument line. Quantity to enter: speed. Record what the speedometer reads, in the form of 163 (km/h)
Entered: 155 (km/h)
